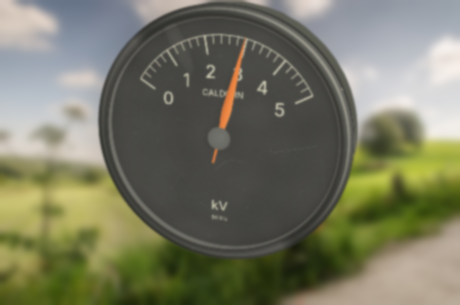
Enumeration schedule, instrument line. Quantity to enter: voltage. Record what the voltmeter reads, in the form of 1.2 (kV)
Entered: 3 (kV)
